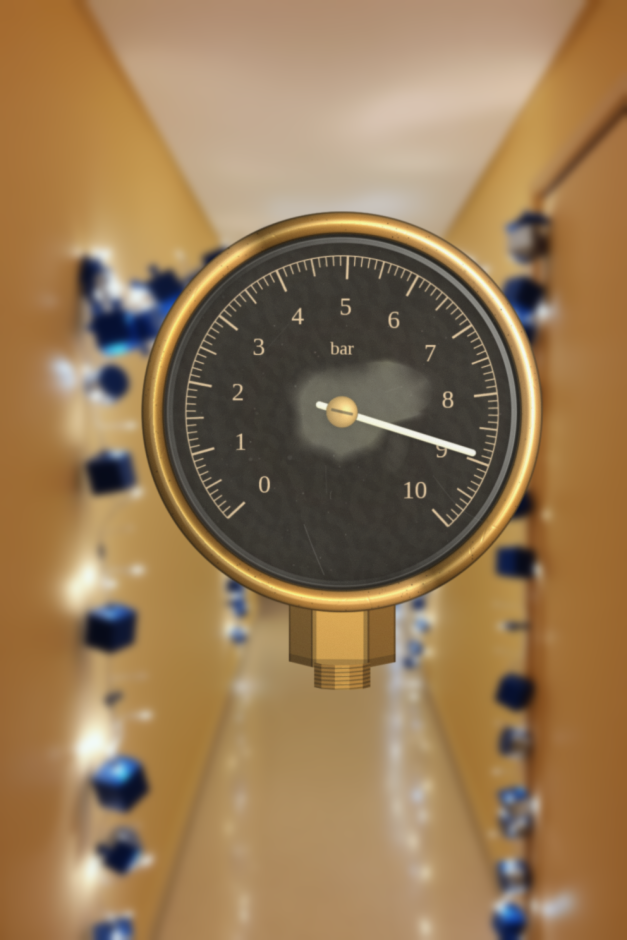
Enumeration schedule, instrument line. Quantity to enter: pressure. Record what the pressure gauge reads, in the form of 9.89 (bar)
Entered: 8.9 (bar)
